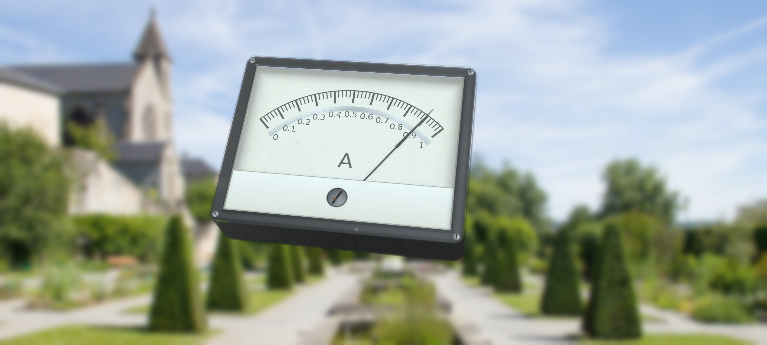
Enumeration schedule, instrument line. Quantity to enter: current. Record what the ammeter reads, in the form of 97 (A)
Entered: 0.9 (A)
